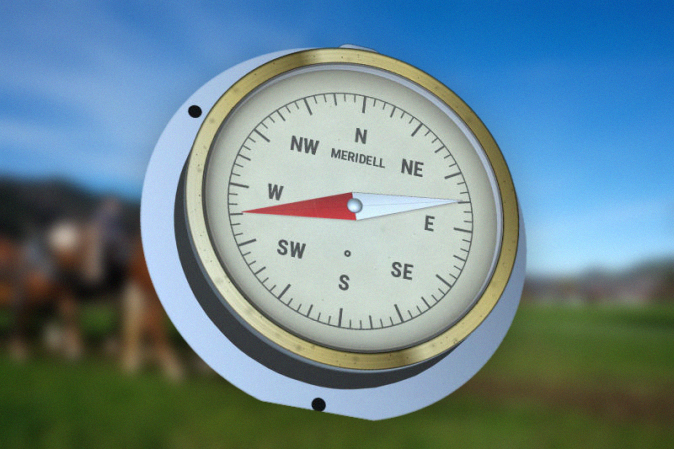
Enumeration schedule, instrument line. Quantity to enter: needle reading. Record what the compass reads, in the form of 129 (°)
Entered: 255 (°)
